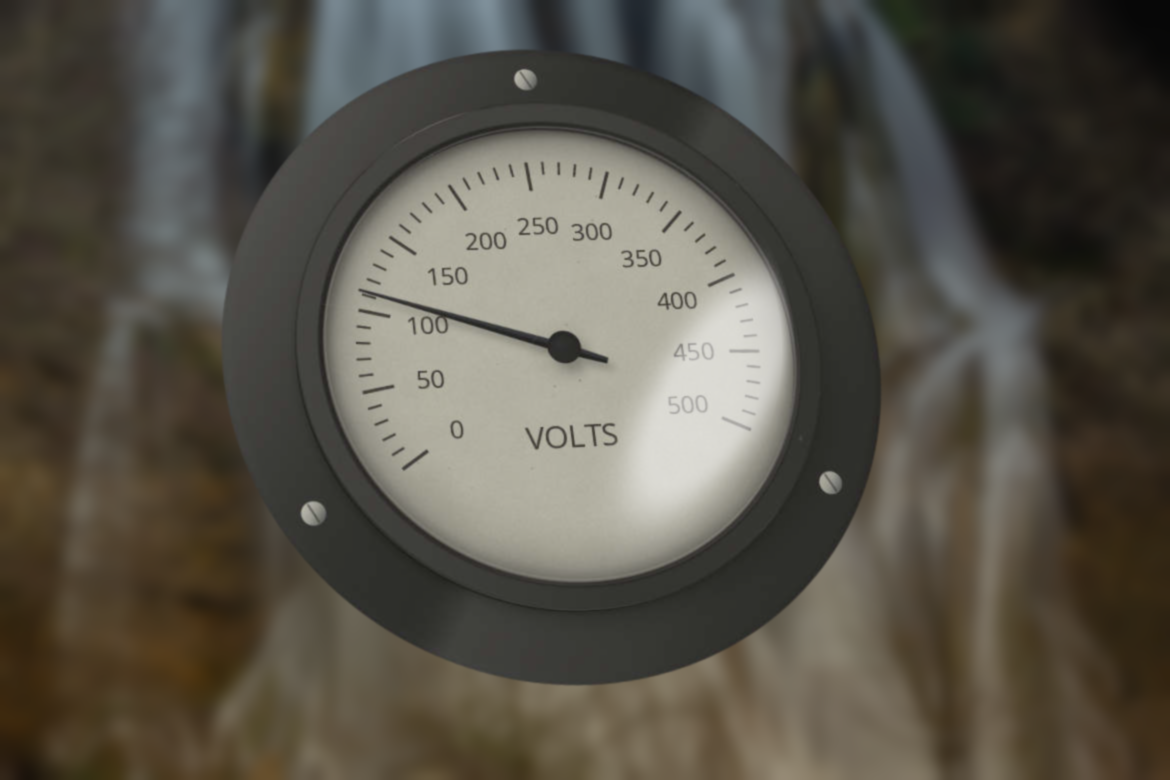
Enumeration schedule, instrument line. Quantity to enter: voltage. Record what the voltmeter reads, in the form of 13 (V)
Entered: 110 (V)
